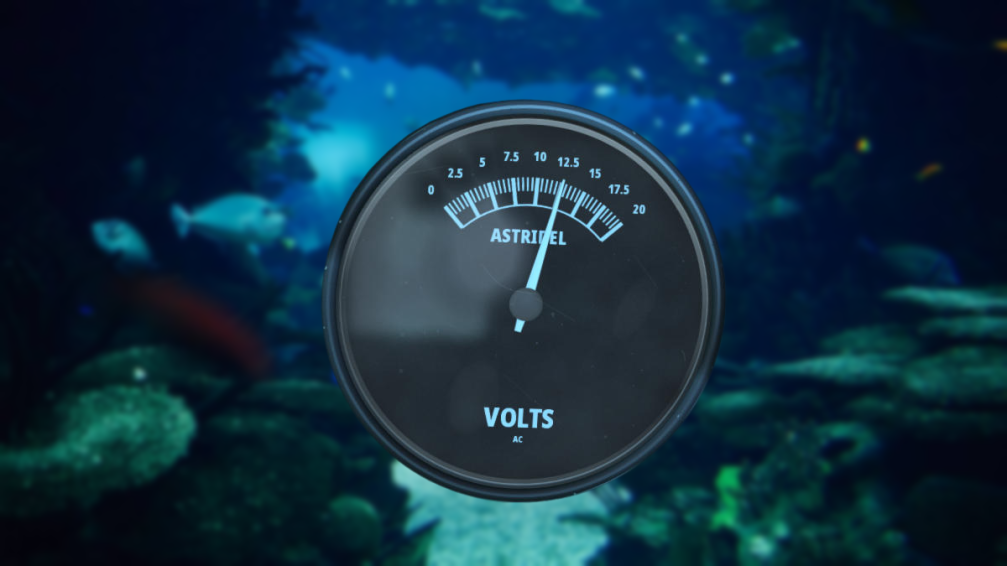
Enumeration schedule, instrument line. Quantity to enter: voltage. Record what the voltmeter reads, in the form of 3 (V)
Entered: 12.5 (V)
